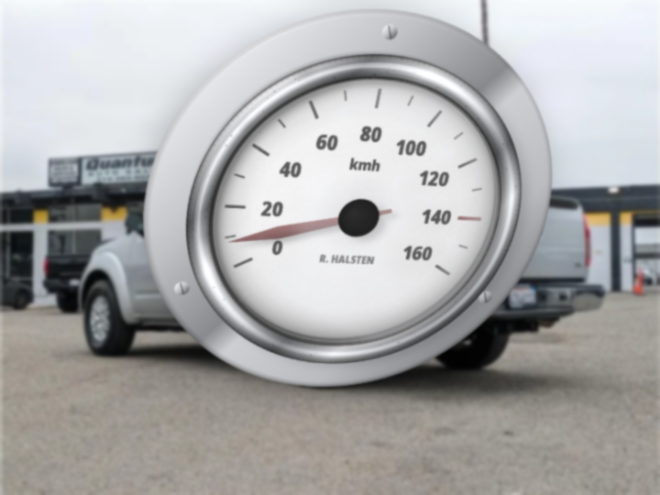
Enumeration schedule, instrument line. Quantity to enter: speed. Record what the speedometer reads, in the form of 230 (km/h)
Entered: 10 (km/h)
